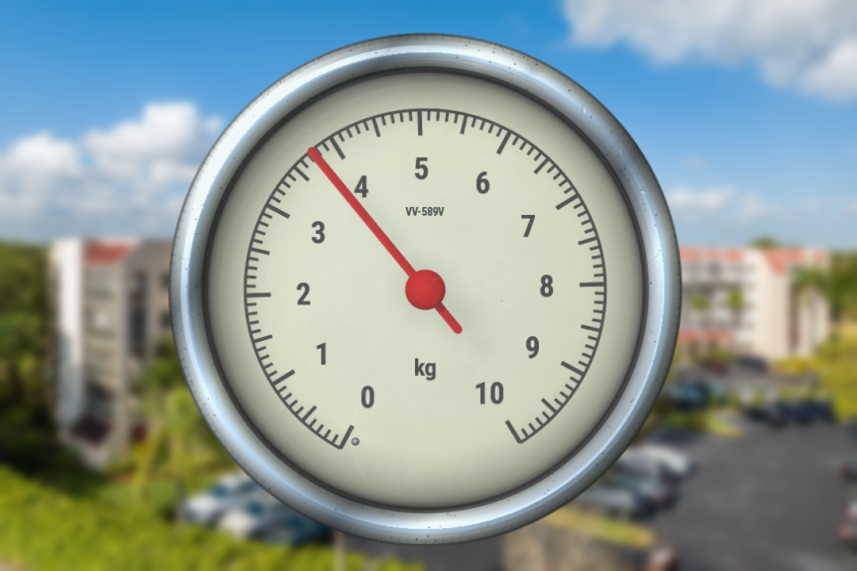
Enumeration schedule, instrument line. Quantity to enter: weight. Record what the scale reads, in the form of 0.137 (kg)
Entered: 3.75 (kg)
